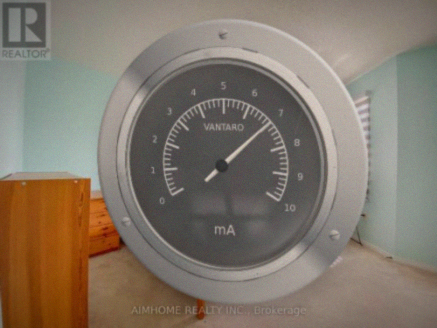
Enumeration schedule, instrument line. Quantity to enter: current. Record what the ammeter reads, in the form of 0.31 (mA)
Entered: 7 (mA)
